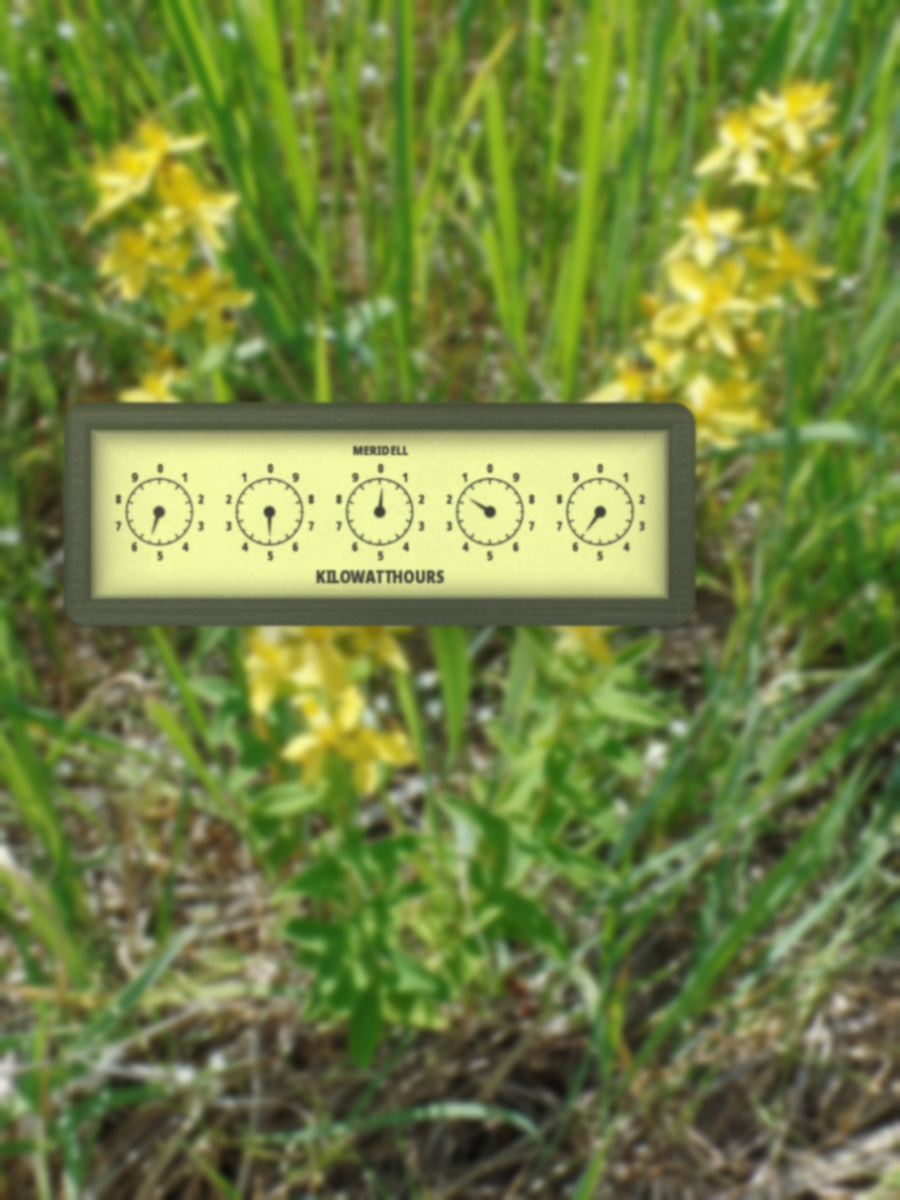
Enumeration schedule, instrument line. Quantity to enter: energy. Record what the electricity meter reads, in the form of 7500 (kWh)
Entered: 55016 (kWh)
